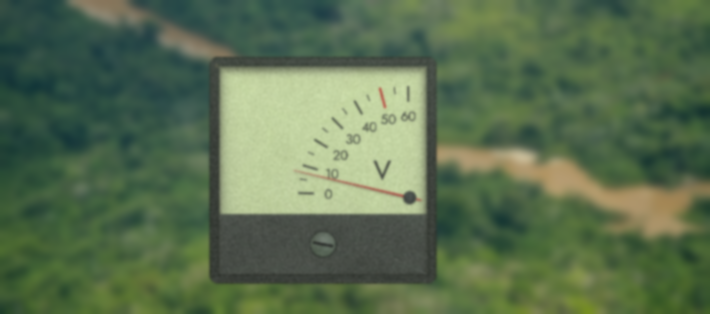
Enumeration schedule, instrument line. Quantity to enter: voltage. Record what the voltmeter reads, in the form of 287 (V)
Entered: 7.5 (V)
